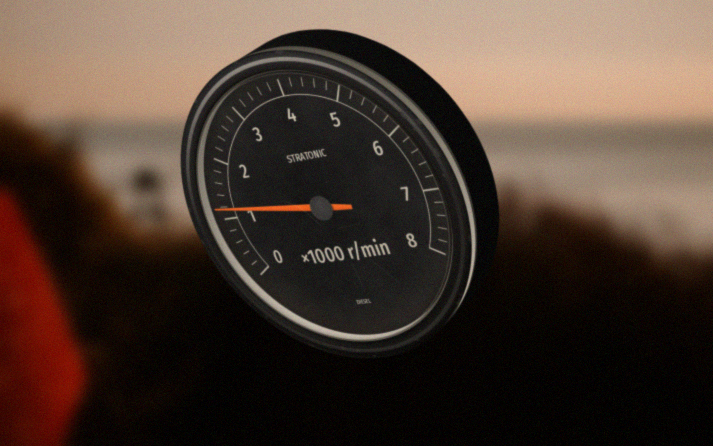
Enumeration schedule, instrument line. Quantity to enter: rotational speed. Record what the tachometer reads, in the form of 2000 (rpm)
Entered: 1200 (rpm)
